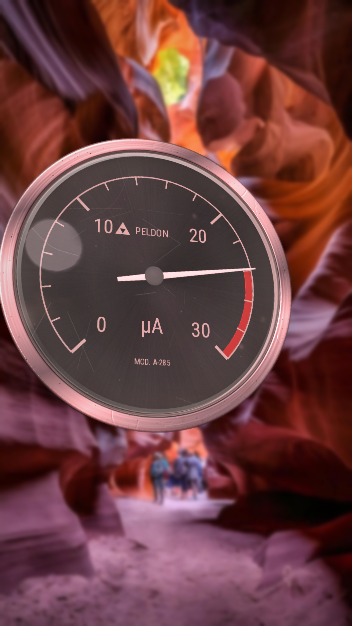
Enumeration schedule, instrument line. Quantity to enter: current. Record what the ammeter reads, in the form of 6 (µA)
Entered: 24 (µA)
